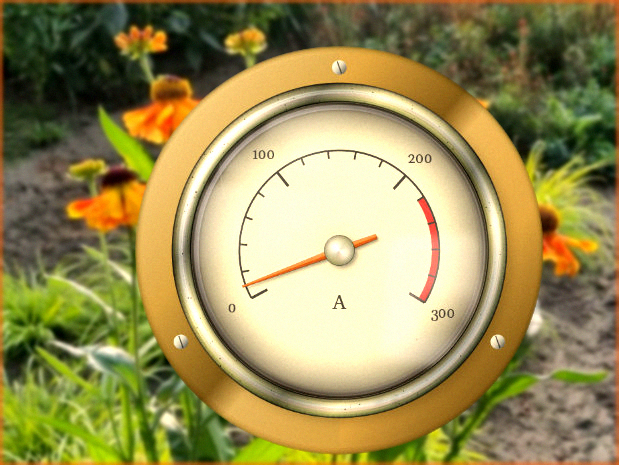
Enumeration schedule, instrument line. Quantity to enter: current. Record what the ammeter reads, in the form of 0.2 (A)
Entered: 10 (A)
